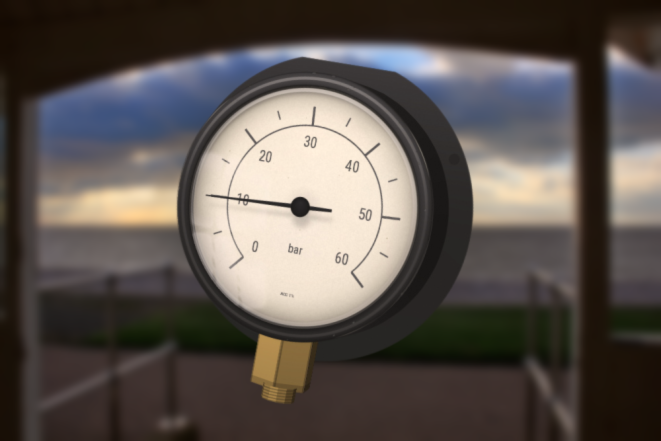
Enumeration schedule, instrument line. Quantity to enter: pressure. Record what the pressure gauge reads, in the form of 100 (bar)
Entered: 10 (bar)
